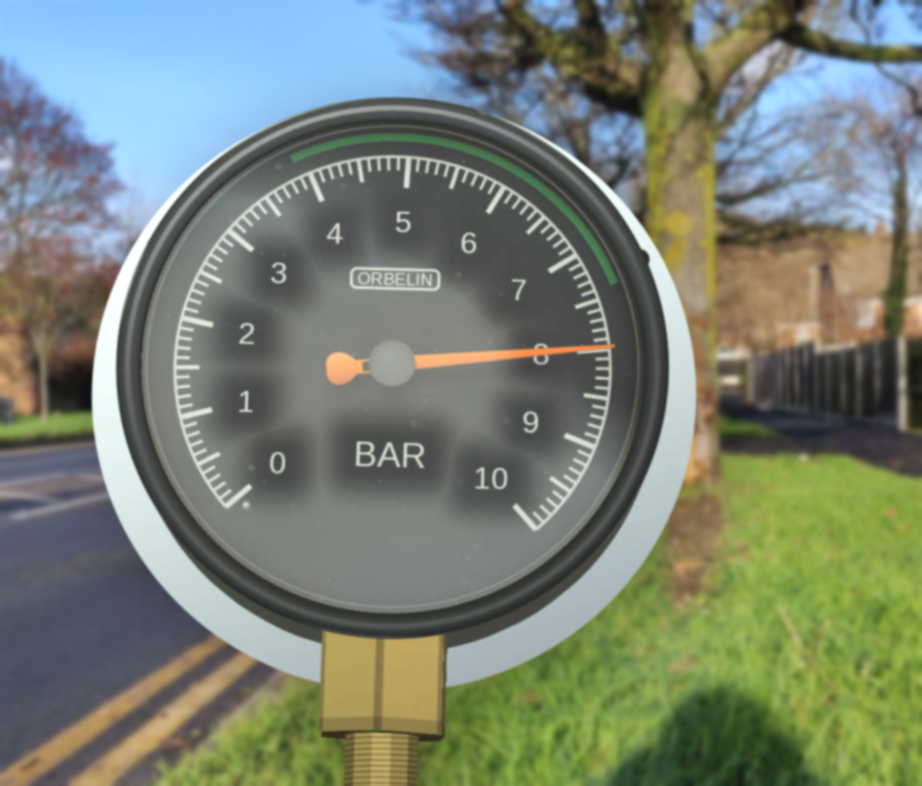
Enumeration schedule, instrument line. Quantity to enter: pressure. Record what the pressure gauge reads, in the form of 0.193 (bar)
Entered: 8 (bar)
